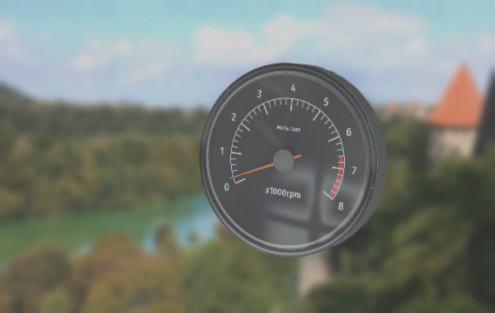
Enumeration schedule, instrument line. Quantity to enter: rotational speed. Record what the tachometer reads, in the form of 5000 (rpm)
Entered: 200 (rpm)
